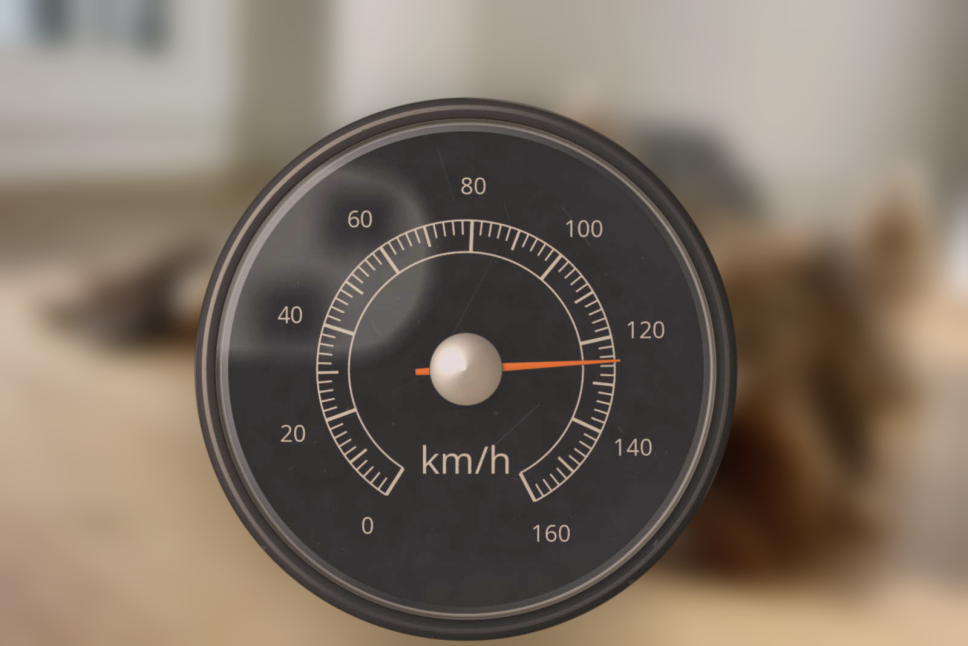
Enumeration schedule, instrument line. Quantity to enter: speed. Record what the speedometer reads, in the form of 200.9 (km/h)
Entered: 125 (km/h)
